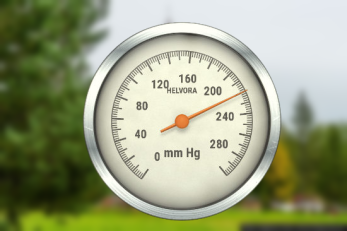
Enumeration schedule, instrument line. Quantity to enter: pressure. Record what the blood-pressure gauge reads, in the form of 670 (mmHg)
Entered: 220 (mmHg)
